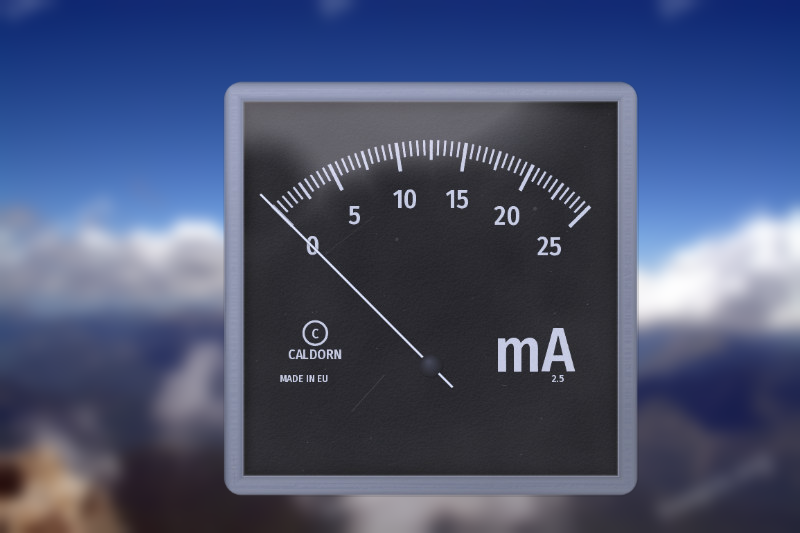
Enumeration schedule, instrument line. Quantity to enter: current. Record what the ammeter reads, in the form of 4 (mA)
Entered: 0 (mA)
